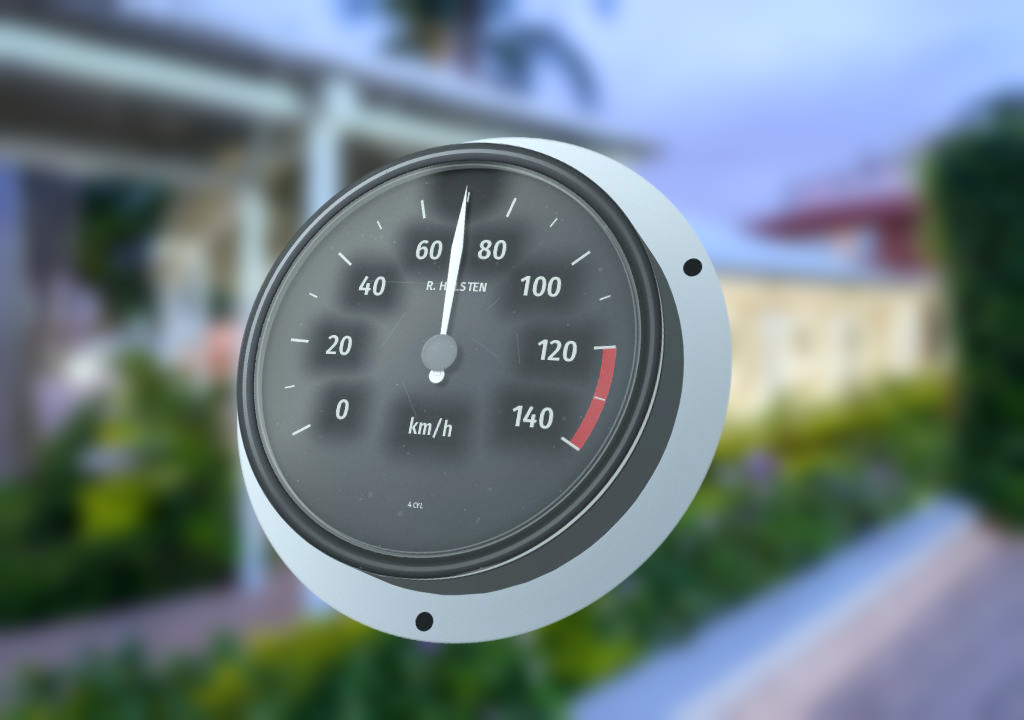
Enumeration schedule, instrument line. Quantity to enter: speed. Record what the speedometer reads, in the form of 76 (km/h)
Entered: 70 (km/h)
